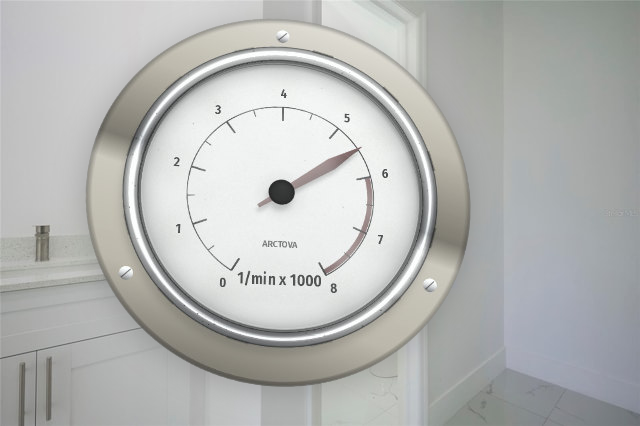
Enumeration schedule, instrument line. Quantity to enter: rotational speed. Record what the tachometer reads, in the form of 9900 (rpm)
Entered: 5500 (rpm)
